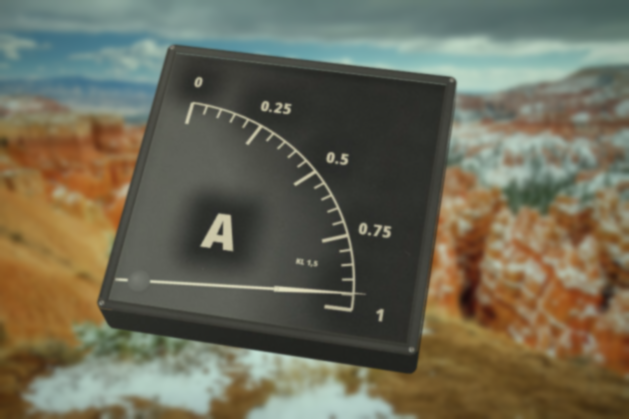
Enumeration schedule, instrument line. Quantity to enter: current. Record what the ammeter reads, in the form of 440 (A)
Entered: 0.95 (A)
